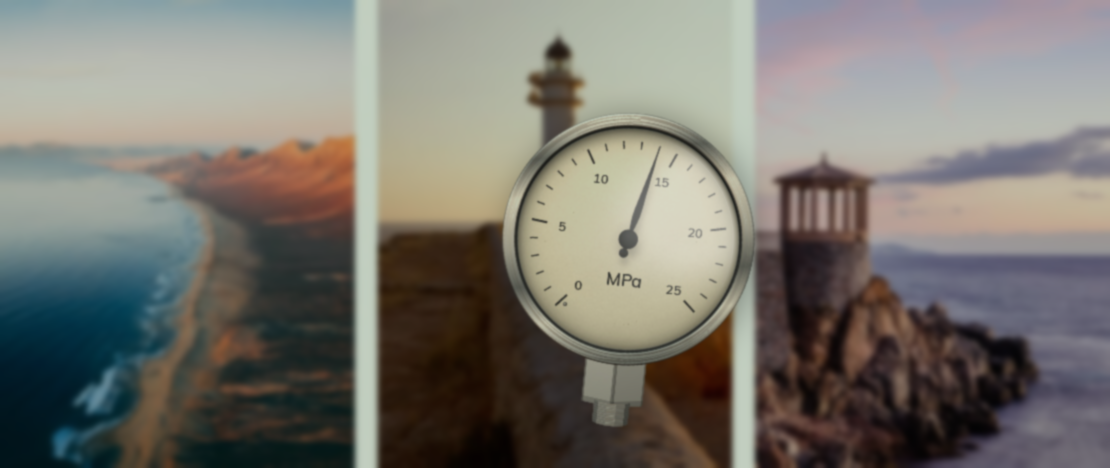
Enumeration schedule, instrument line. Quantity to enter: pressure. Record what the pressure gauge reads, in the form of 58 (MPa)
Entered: 14 (MPa)
